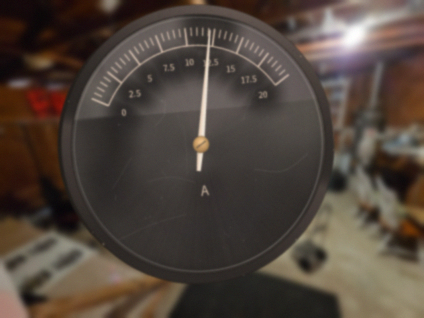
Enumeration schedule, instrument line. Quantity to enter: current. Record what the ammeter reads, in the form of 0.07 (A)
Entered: 12 (A)
